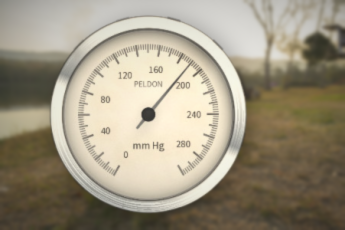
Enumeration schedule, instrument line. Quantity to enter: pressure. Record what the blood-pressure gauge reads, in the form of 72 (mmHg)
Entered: 190 (mmHg)
